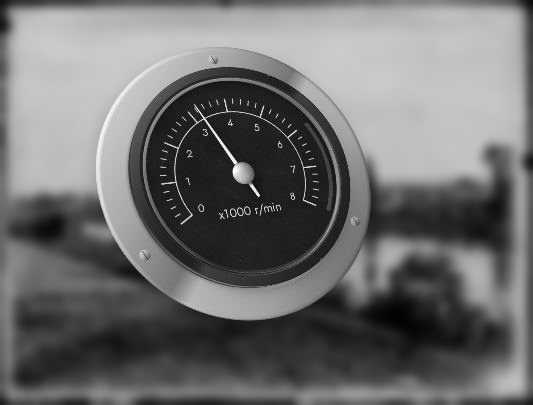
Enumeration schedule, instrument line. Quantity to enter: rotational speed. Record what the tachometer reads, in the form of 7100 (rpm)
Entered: 3200 (rpm)
